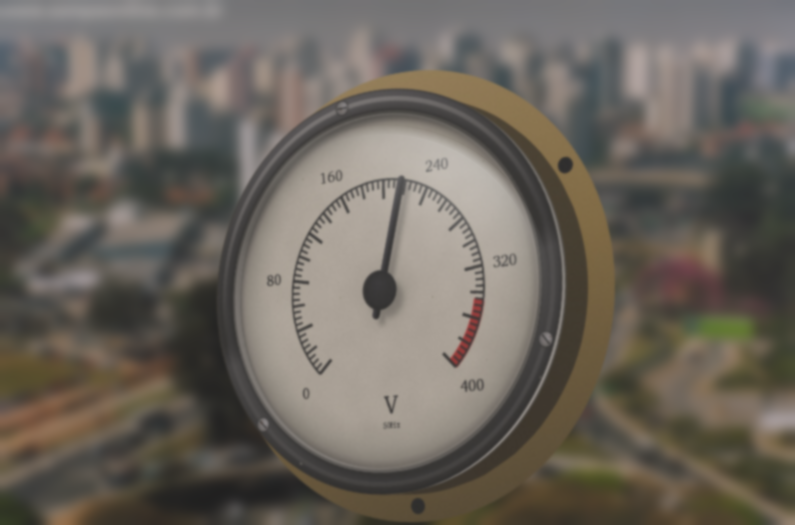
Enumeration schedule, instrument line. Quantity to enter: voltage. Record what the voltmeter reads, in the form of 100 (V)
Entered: 220 (V)
